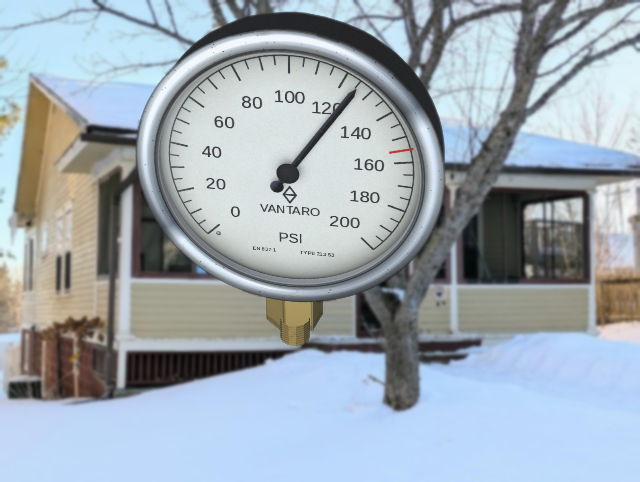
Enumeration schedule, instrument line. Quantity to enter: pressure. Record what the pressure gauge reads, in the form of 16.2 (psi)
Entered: 125 (psi)
